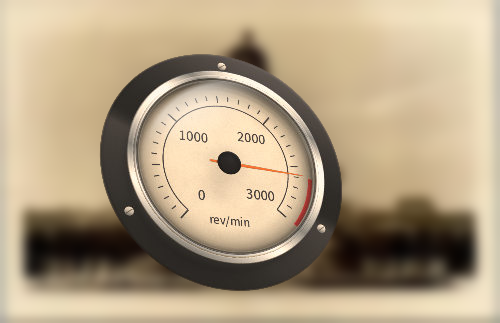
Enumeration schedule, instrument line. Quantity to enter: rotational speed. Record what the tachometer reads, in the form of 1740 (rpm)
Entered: 2600 (rpm)
